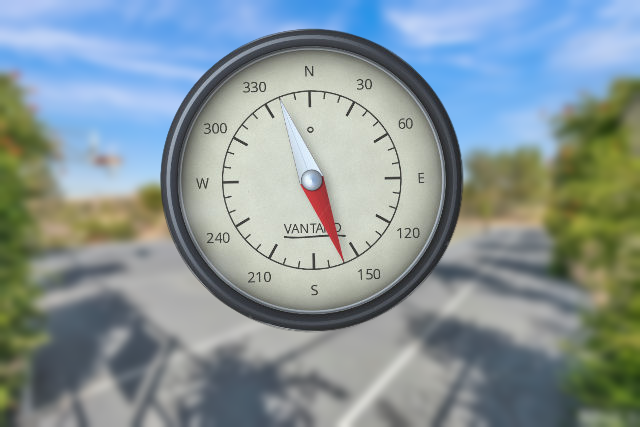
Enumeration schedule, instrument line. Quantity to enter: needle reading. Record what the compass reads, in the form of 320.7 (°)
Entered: 160 (°)
